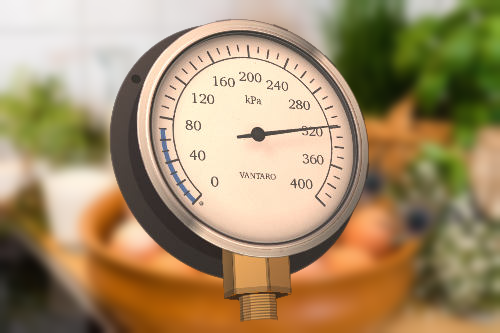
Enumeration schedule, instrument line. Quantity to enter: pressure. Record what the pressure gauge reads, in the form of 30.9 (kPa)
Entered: 320 (kPa)
